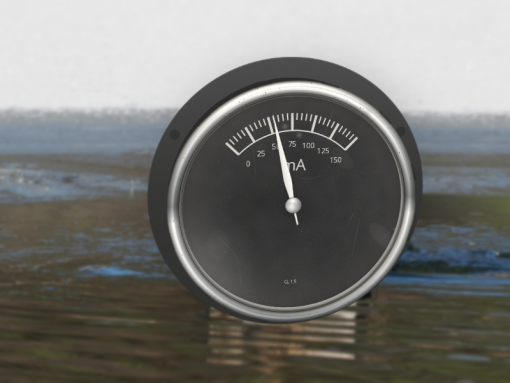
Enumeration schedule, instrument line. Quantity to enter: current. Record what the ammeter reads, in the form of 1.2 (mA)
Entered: 55 (mA)
